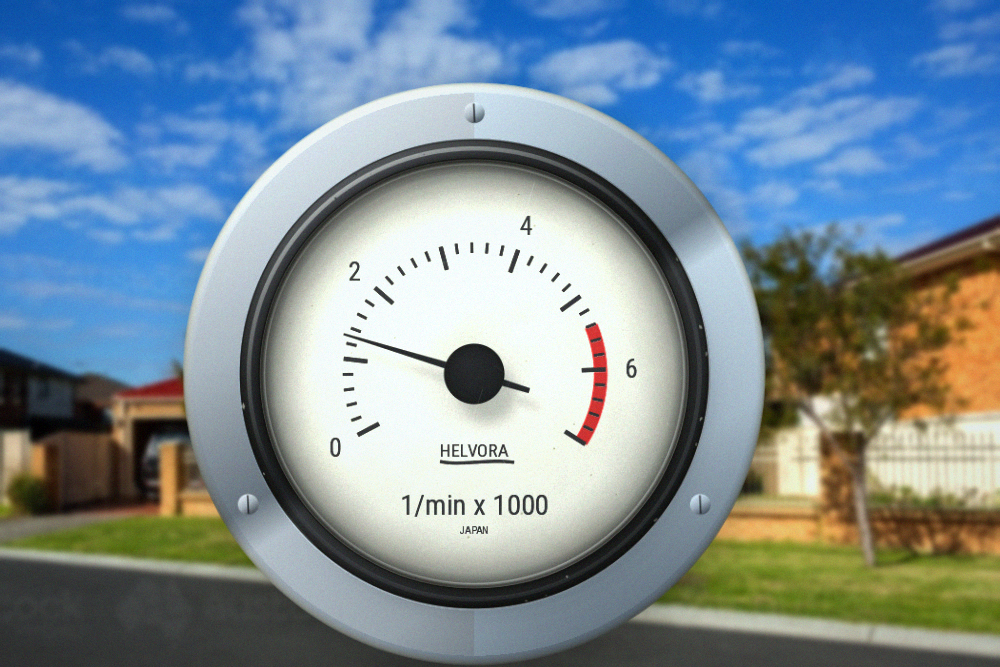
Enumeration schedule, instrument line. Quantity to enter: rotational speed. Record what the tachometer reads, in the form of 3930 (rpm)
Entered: 1300 (rpm)
